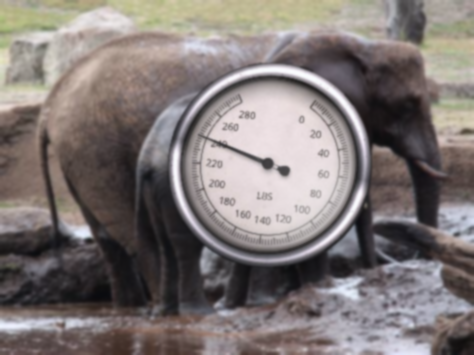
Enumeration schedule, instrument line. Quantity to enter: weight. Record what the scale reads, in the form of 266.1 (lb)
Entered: 240 (lb)
